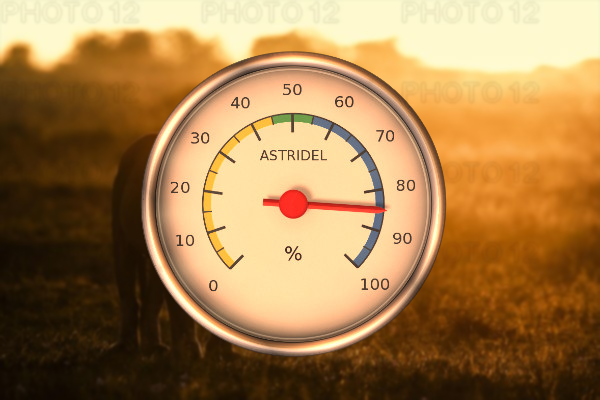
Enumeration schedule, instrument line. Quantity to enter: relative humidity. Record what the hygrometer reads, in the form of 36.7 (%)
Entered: 85 (%)
